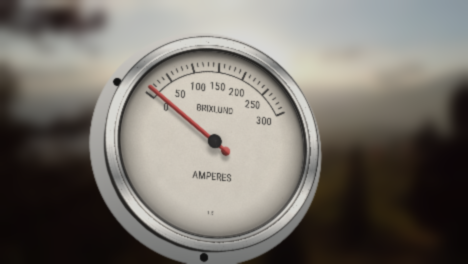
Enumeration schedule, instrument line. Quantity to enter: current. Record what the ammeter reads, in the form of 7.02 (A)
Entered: 10 (A)
